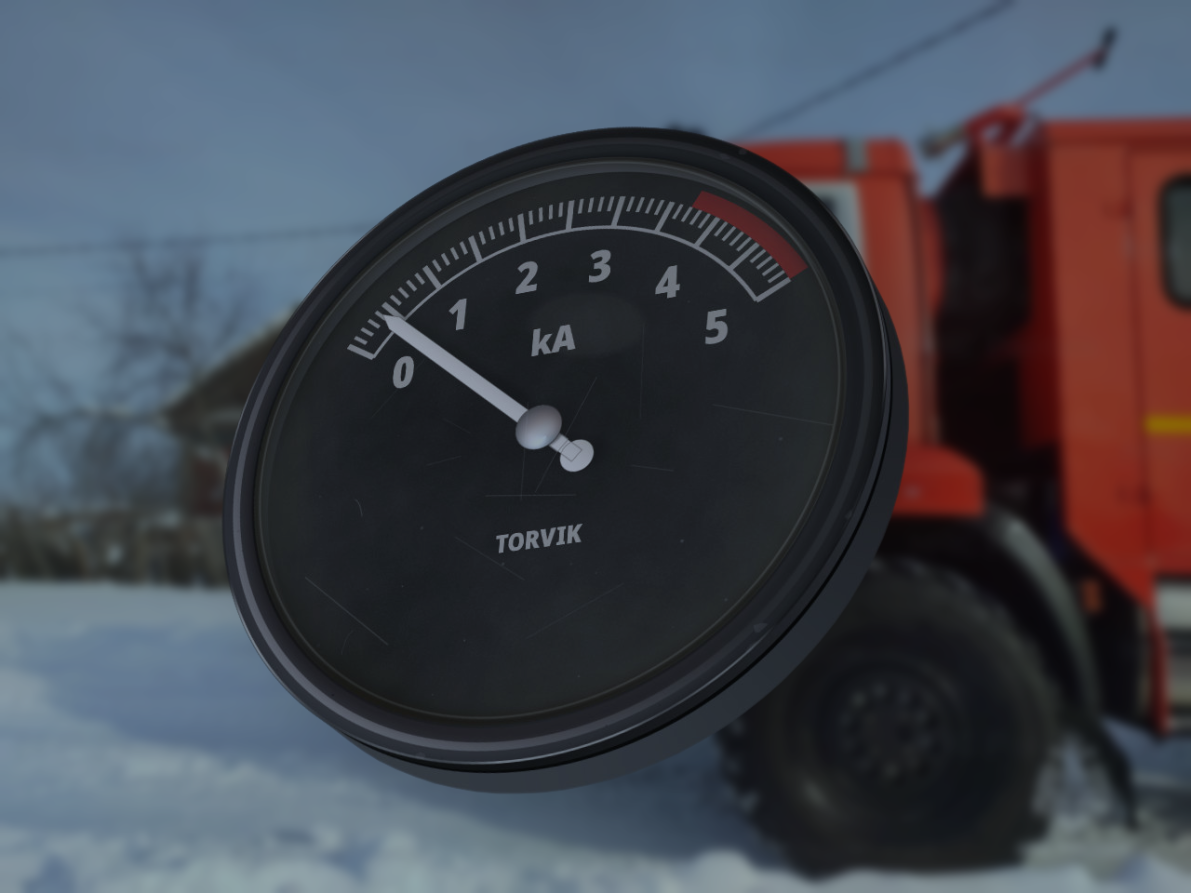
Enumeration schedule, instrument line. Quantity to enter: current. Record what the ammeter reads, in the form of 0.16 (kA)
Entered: 0.4 (kA)
